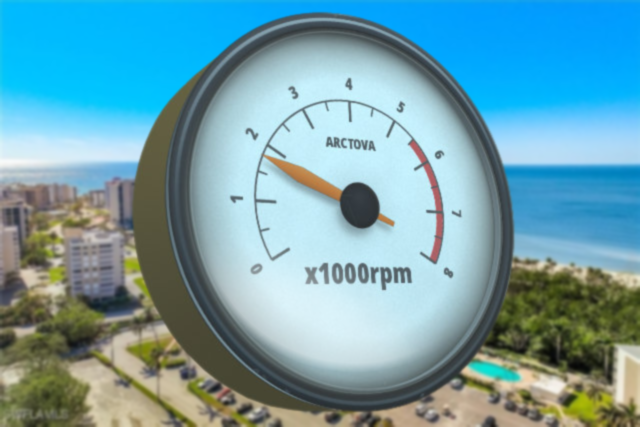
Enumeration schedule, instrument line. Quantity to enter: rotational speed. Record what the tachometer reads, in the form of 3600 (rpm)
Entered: 1750 (rpm)
